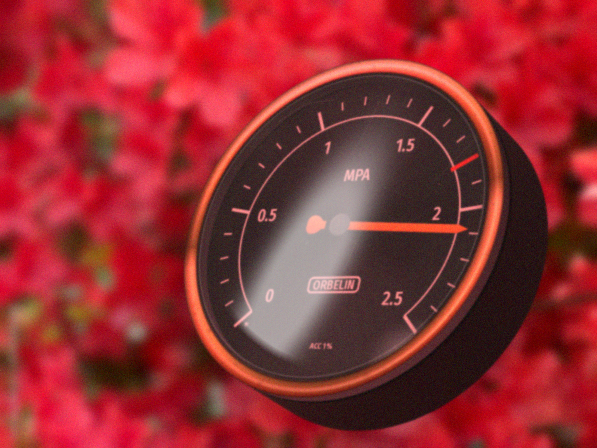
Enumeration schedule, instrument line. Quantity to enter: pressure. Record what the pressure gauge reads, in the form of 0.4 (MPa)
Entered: 2.1 (MPa)
